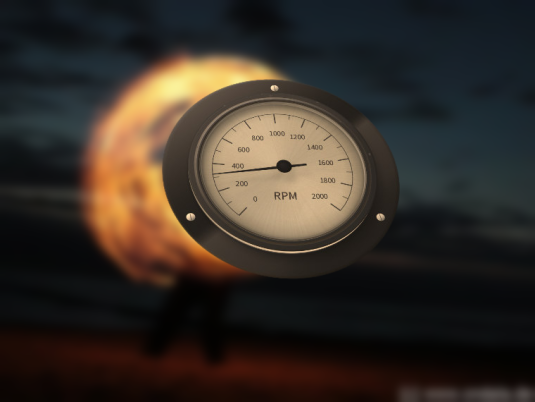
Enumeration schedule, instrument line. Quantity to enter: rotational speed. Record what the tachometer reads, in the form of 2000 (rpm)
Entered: 300 (rpm)
